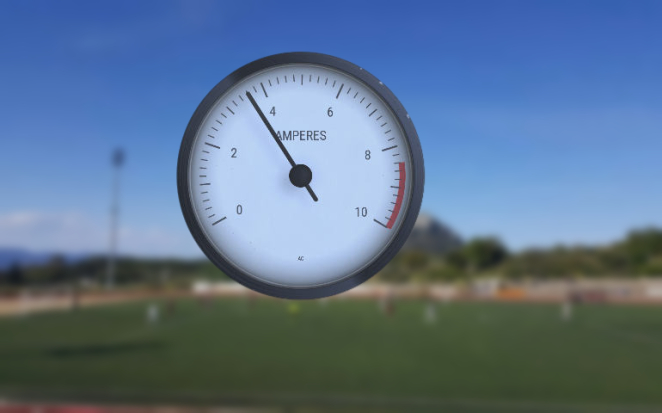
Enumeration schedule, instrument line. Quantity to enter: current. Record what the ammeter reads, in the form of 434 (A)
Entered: 3.6 (A)
